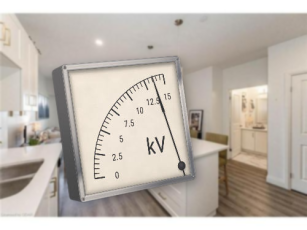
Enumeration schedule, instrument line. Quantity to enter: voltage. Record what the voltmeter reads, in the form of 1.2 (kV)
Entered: 13.5 (kV)
